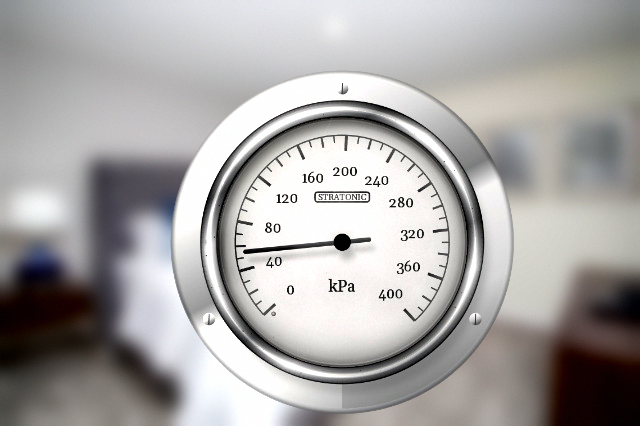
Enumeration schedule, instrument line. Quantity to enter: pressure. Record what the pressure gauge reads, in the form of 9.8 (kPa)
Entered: 55 (kPa)
